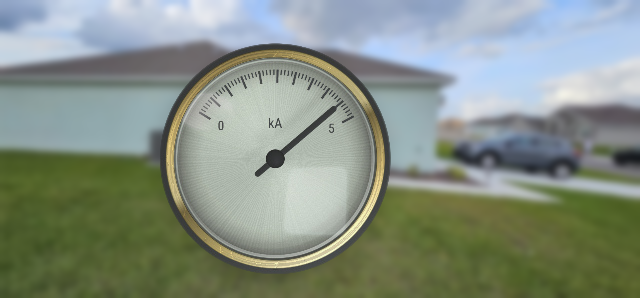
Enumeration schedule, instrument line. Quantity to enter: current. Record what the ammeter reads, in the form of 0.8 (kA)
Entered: 4.5 (kA)
